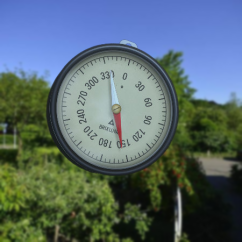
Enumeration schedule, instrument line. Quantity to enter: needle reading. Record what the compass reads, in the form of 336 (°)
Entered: 155 (°)
